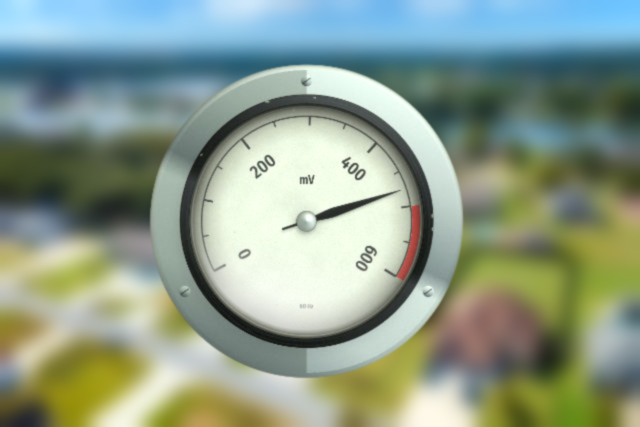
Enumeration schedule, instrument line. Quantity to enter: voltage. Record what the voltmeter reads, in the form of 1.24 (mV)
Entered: 475 (mV)
